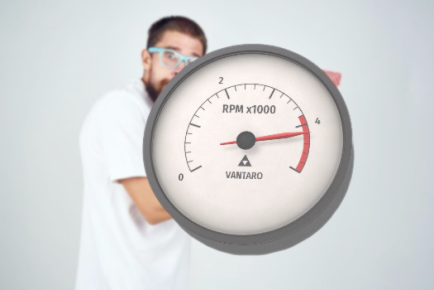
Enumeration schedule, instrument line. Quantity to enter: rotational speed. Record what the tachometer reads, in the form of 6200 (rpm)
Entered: 4200 (rpm)
